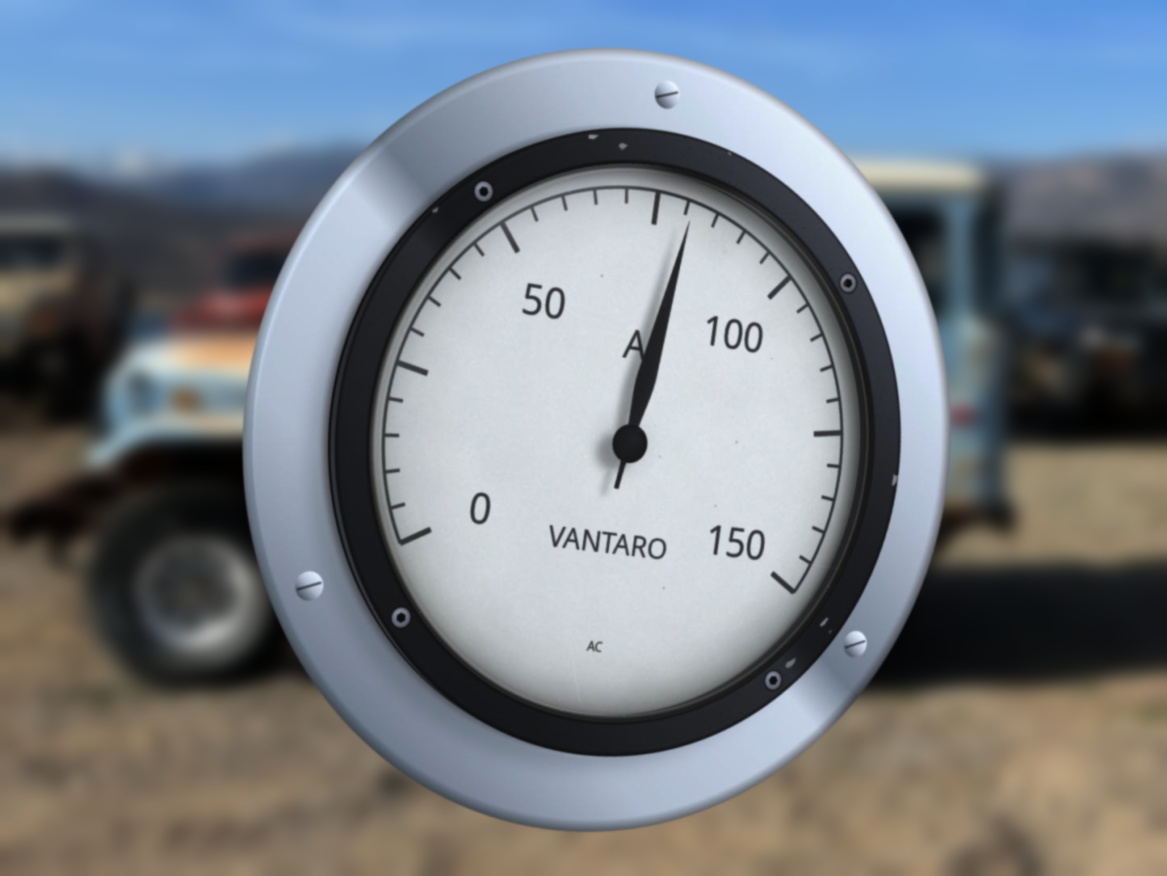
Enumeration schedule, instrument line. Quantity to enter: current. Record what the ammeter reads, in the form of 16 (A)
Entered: 80 (A)
